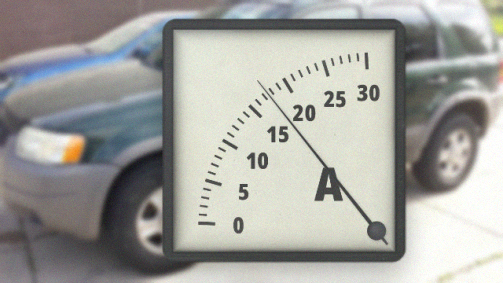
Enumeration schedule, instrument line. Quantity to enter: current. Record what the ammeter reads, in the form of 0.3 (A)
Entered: 17.5 (A)
